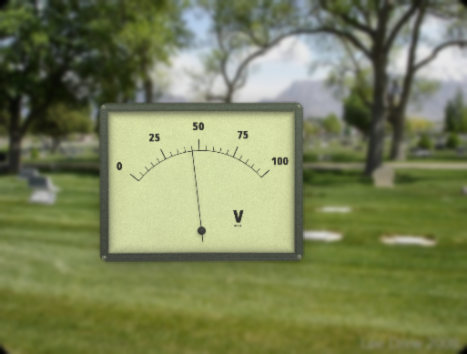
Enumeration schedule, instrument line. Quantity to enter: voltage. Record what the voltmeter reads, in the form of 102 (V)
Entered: 45 (V)
